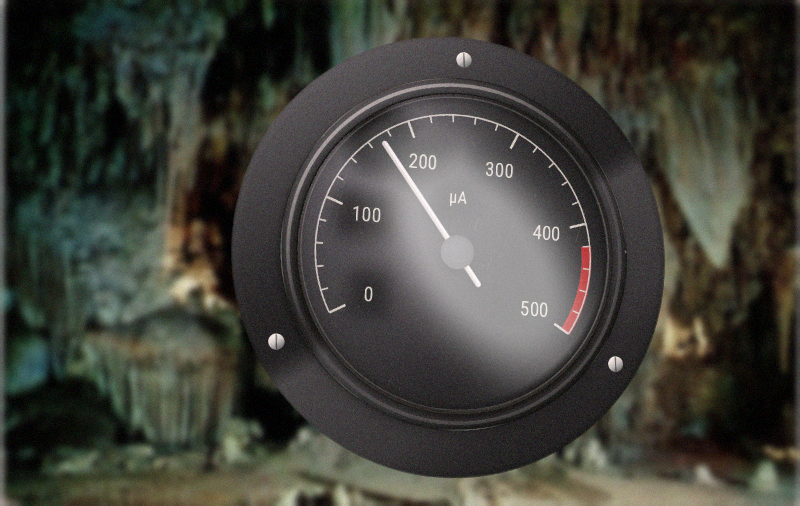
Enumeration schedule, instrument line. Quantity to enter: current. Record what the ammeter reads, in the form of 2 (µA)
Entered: 170 (µA)
